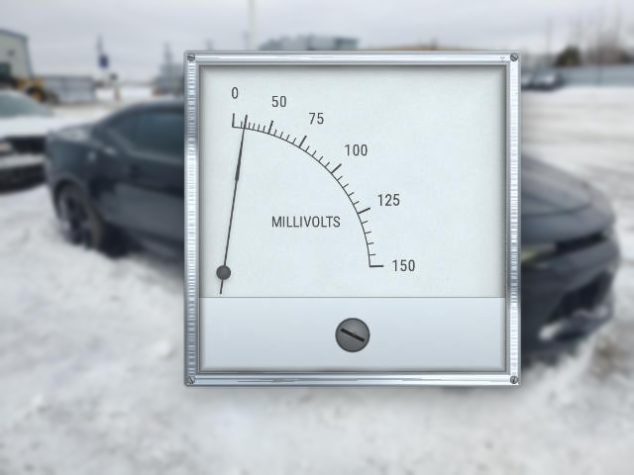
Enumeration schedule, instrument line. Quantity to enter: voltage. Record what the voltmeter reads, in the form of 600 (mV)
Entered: 25 (mV)
